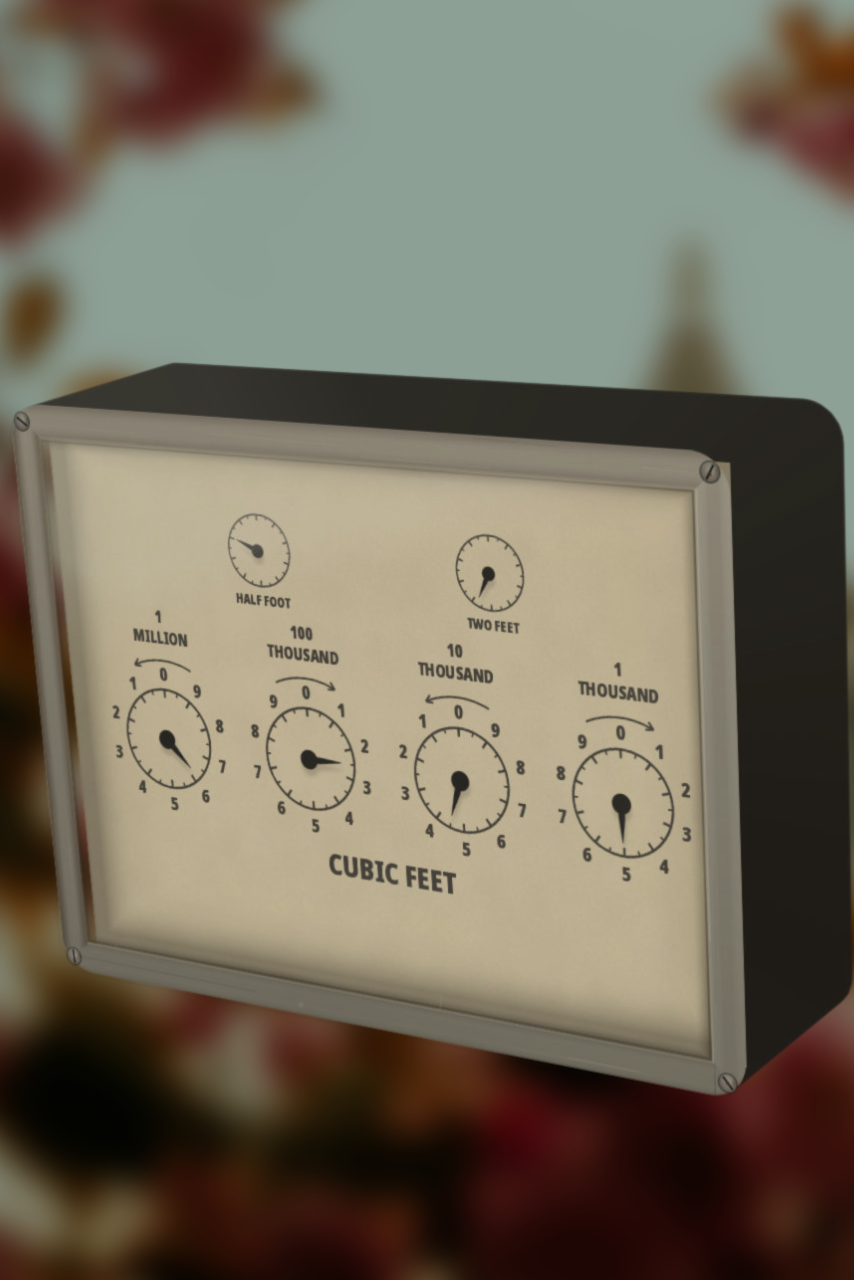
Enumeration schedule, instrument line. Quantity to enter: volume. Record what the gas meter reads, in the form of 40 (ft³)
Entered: 624500 (ft³)
